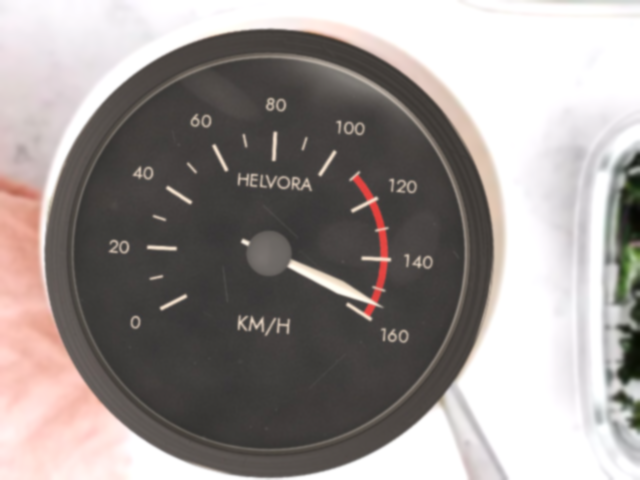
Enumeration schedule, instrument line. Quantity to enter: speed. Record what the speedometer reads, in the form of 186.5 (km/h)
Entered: 155 (km/h)
